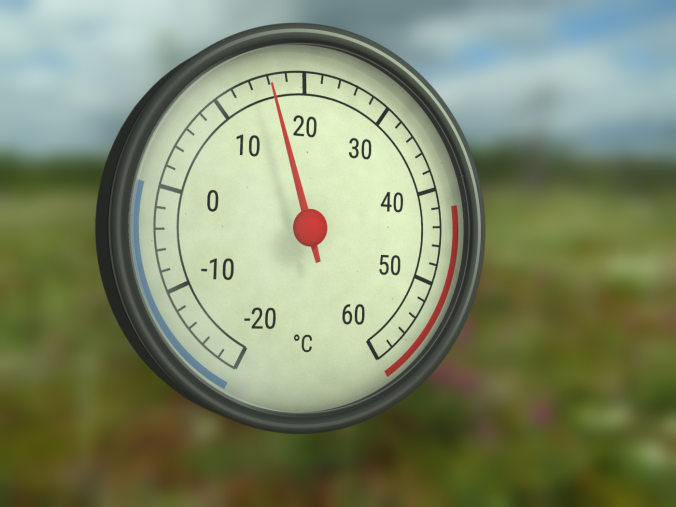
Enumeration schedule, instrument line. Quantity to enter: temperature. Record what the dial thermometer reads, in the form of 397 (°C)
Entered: 16 (°C)
